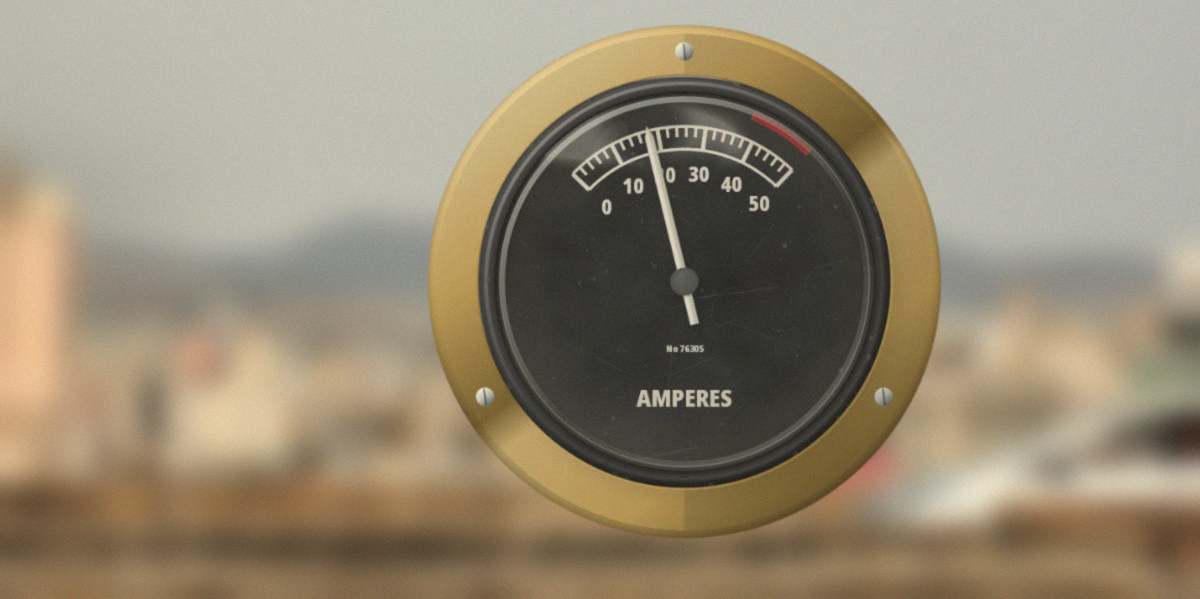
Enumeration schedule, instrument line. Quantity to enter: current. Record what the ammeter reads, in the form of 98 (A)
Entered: 18 (A)
